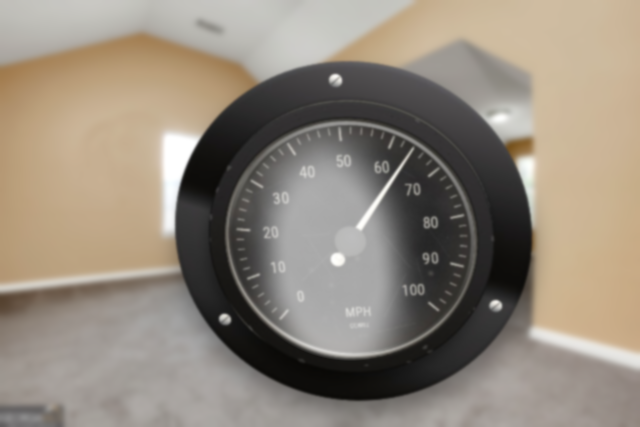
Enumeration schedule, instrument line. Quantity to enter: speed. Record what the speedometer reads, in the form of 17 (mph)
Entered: 64 (mph)
